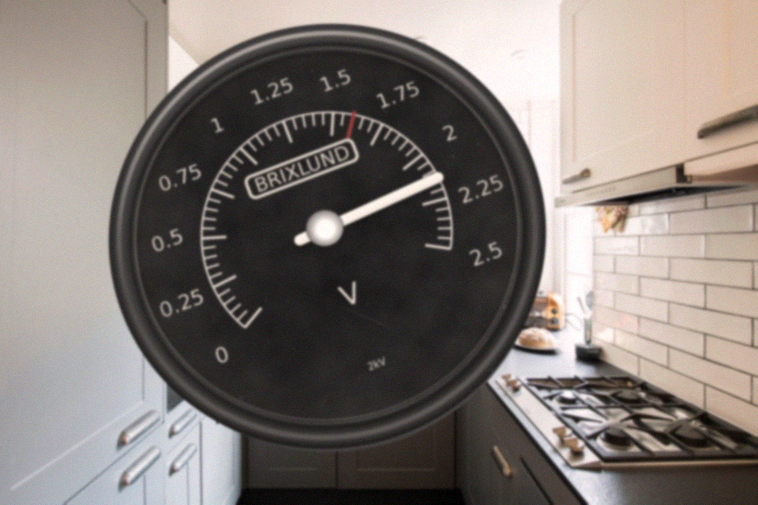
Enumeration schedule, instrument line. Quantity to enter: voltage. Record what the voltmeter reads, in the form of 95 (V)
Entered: 2.15 (V)
